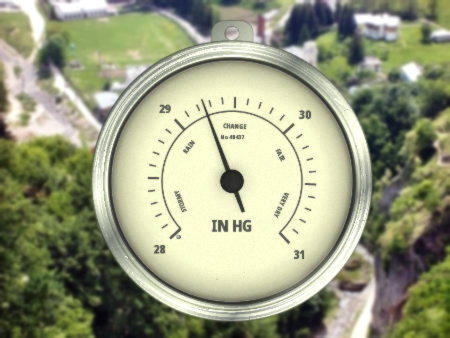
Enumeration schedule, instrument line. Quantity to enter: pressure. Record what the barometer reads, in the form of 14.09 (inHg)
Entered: 29.25 (inHg)
